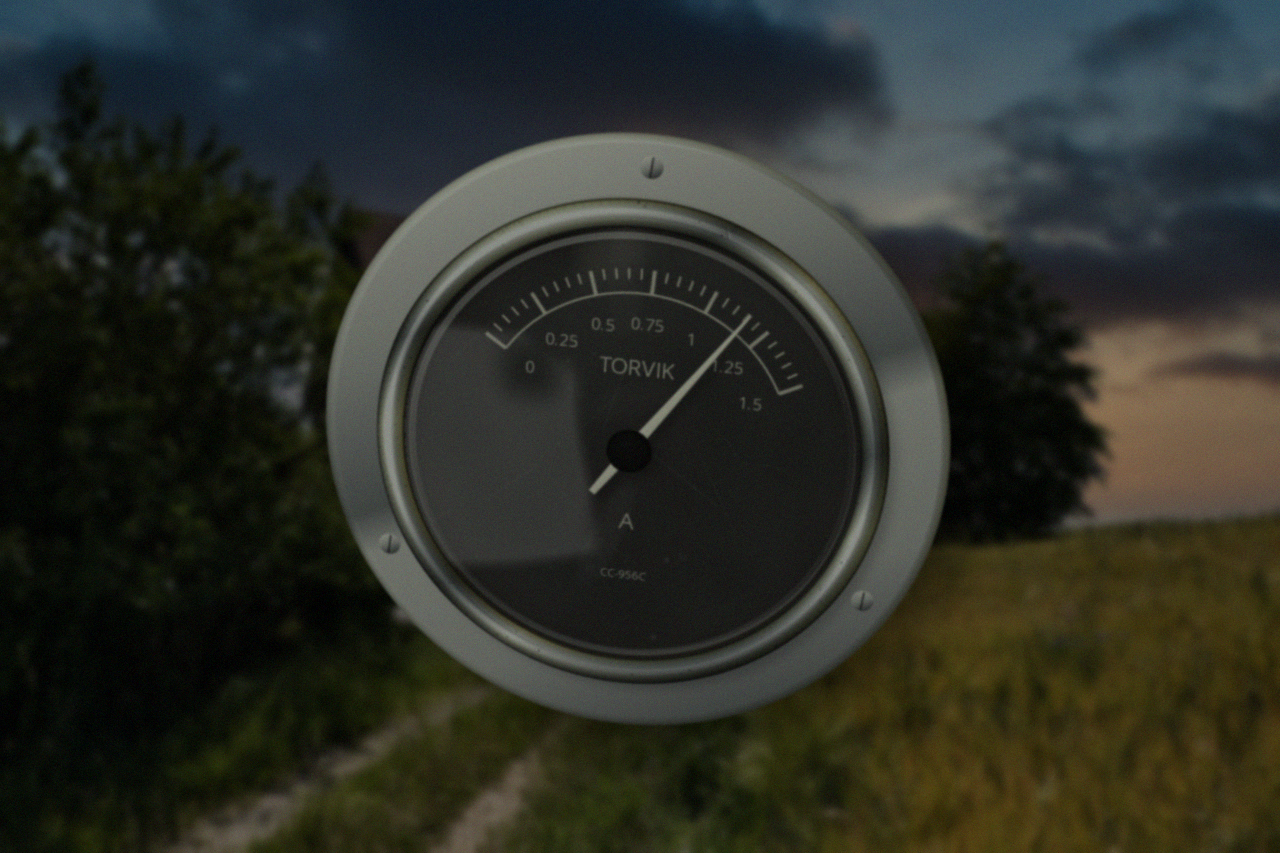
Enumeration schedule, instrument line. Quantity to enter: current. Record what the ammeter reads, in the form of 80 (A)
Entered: 1.15 (A)
